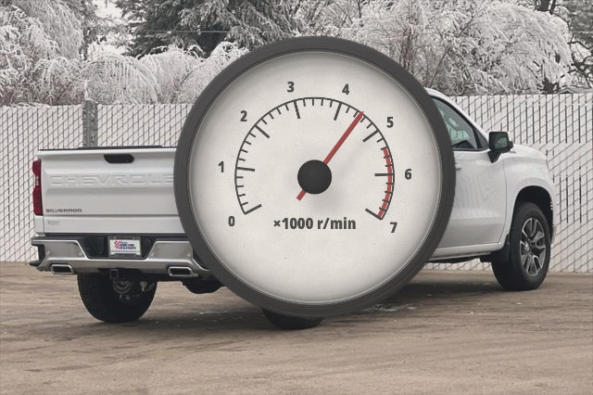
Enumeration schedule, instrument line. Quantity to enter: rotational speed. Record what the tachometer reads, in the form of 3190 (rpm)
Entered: 4500 (rpm)
